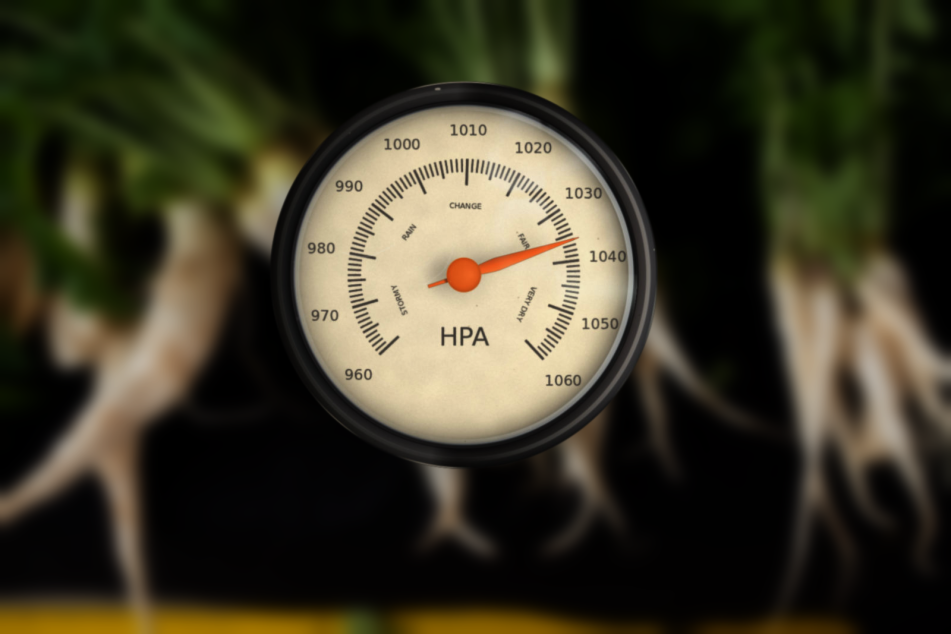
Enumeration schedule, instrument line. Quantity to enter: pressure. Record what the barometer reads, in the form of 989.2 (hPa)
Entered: 1036 (hPa)
